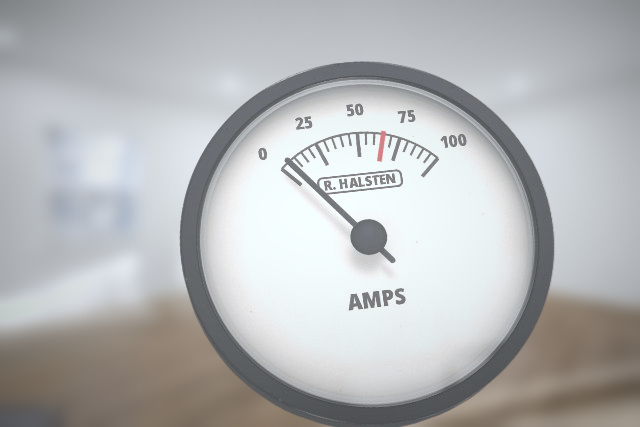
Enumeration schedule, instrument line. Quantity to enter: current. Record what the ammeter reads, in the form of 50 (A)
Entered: 5 (A)
